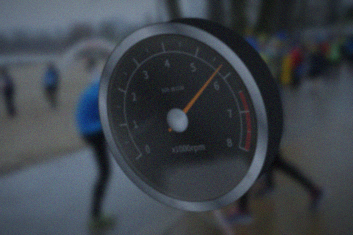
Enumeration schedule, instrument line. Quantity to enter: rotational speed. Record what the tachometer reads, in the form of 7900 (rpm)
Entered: 5750 (rpm)
